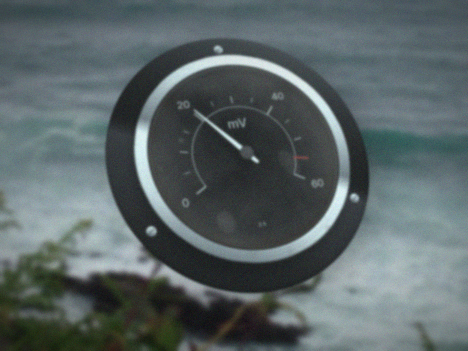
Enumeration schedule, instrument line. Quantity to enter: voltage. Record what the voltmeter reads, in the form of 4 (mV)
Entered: 20 (mV)
